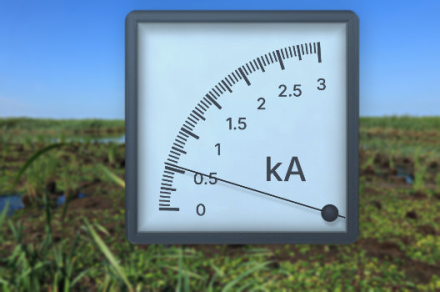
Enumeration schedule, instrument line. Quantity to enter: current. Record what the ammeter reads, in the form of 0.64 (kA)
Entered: 0.55 (kA)
